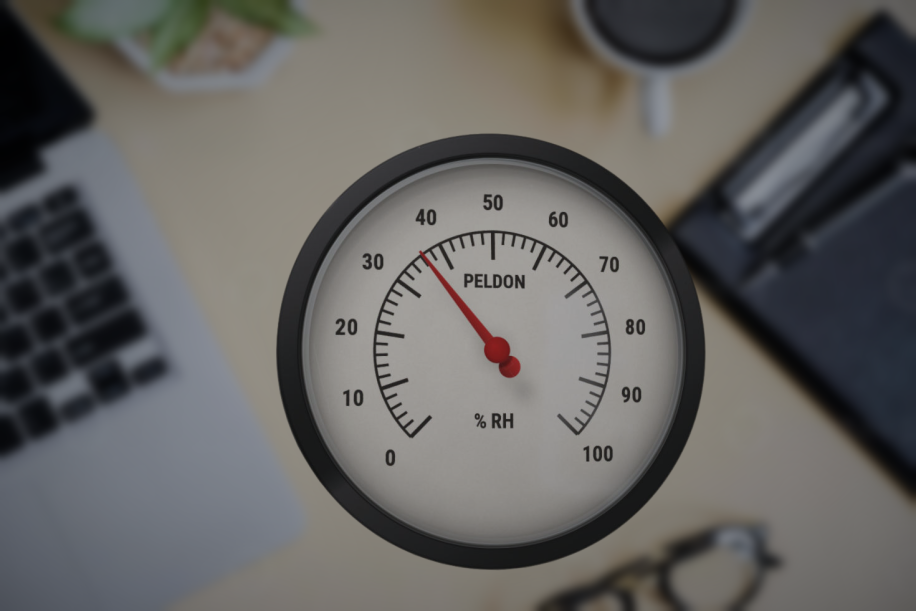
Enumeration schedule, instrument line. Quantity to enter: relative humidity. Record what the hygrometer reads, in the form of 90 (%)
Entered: 36 (%)
